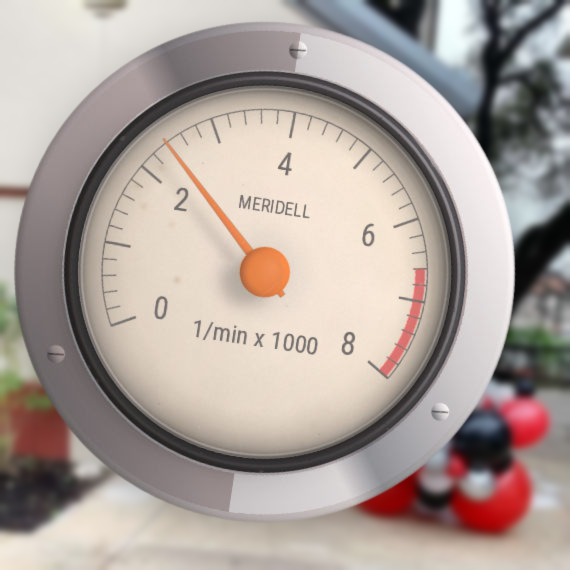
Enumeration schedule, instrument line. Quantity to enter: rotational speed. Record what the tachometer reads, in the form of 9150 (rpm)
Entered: 2400 (rpm)
